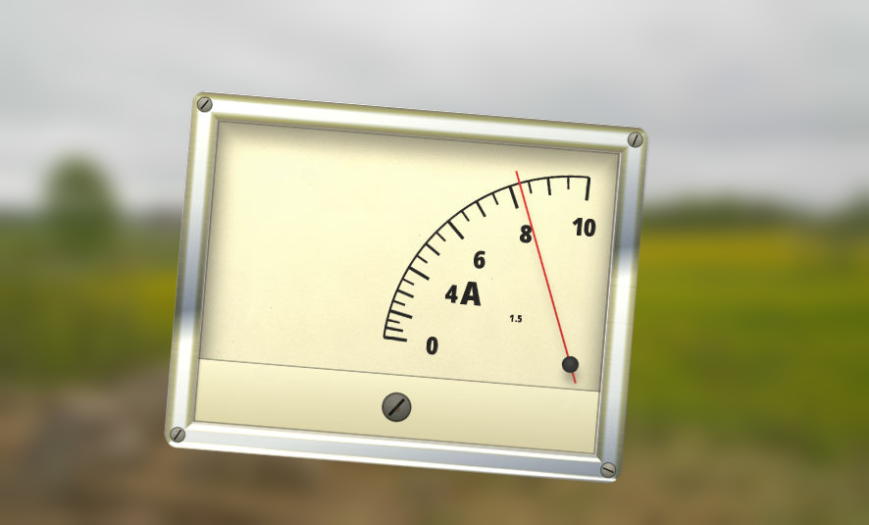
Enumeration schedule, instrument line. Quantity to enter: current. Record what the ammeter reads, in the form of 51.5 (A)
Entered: 8.25 (A)
